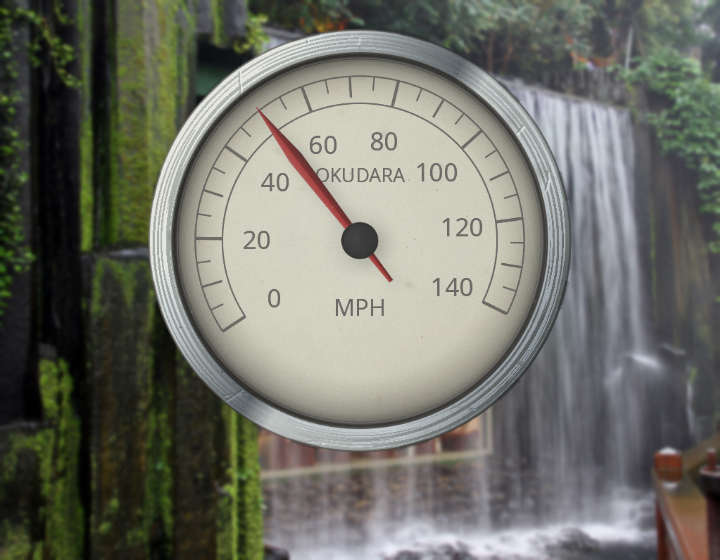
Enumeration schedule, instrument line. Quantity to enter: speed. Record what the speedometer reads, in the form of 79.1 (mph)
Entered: 50 (mph)
